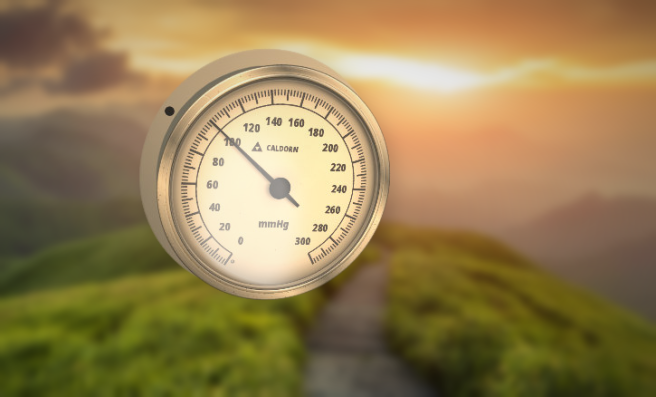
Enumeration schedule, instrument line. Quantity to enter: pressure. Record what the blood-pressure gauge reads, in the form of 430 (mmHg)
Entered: 100 (mmHg)
